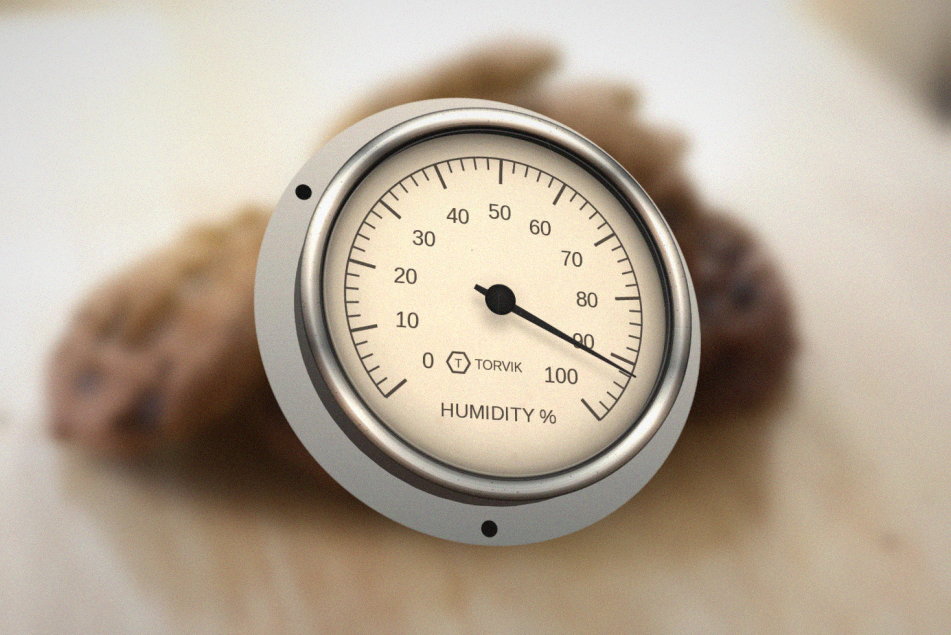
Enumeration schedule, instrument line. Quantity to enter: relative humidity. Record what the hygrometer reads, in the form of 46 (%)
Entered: 92 (%)
